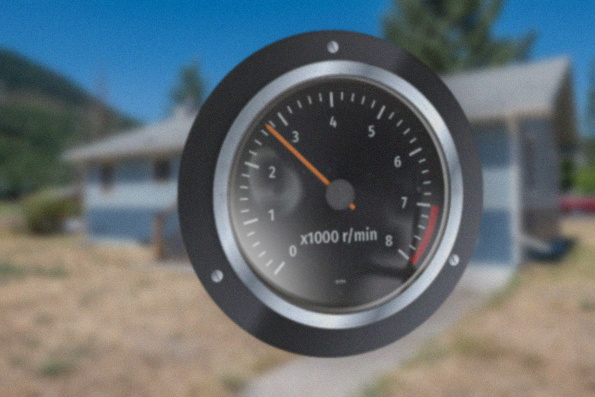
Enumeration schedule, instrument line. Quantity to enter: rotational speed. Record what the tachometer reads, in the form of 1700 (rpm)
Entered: 2700 (rpm)
